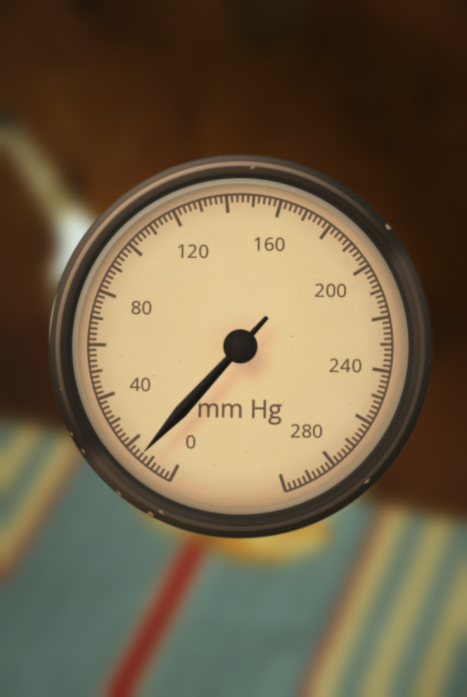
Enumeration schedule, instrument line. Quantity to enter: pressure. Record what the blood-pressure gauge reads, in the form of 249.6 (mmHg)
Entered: 14 (mmHg)
